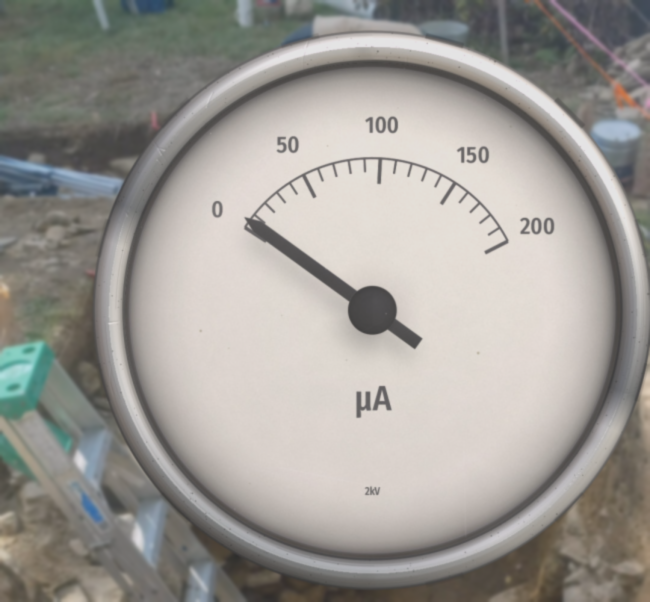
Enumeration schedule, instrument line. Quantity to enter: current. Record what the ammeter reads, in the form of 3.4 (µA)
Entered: 5 (µA)
